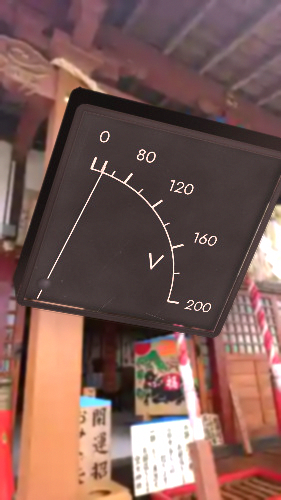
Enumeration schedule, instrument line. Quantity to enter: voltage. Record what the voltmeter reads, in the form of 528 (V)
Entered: 40 (V)
